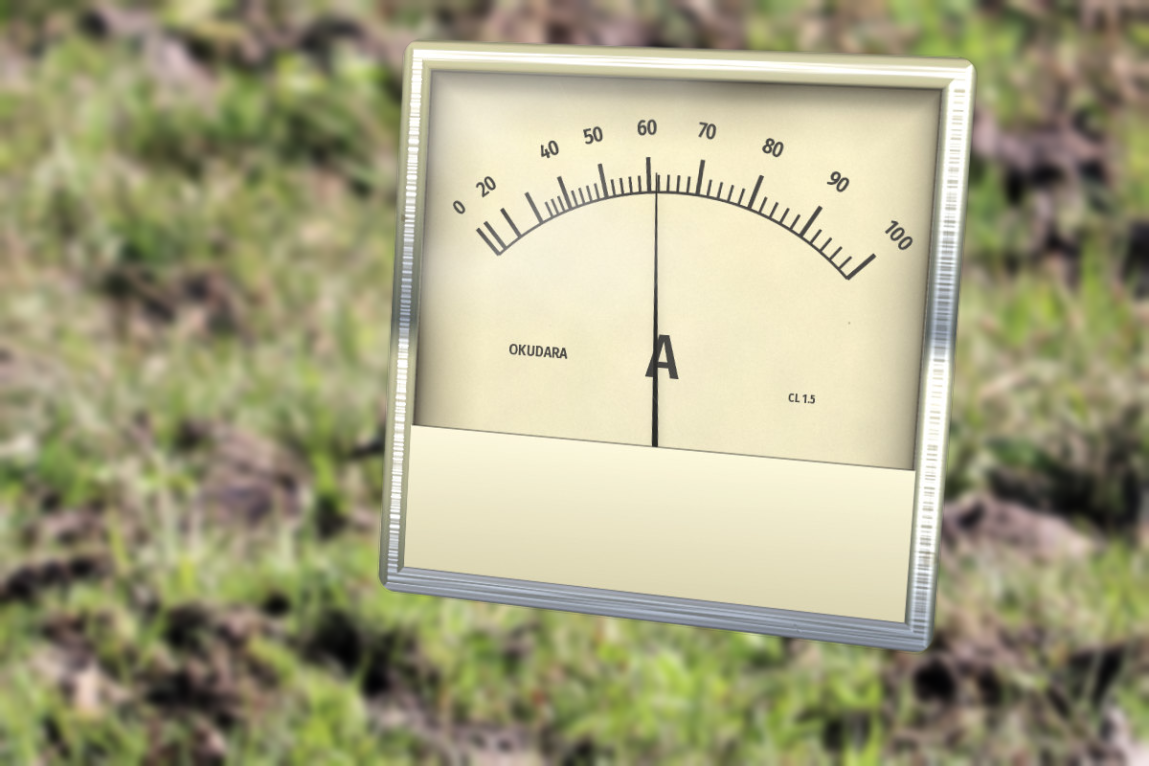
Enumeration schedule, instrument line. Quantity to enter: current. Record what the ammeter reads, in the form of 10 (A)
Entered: 62 (A)
